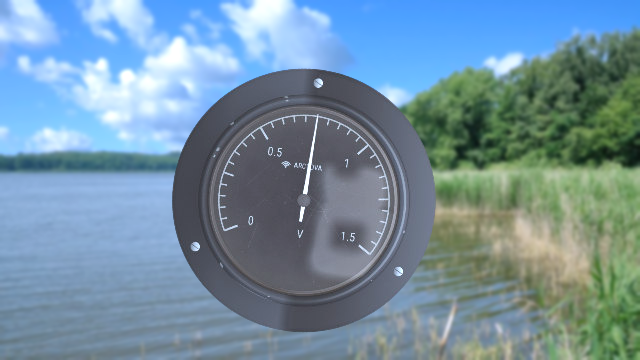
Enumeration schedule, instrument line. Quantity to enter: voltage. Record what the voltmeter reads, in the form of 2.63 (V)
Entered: 0.75 (V)
